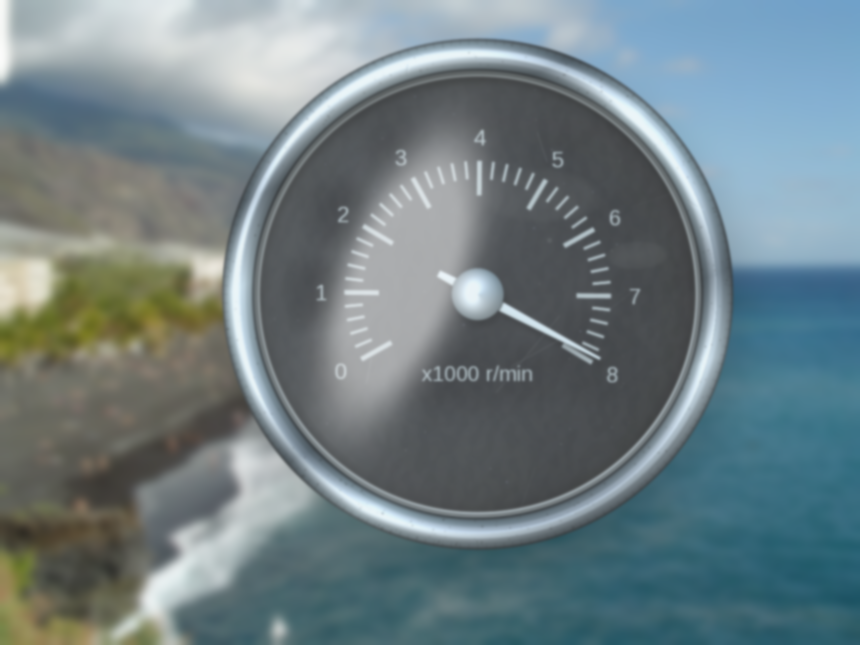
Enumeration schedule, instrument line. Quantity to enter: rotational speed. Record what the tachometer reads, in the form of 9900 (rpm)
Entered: 7900 (rpm)
